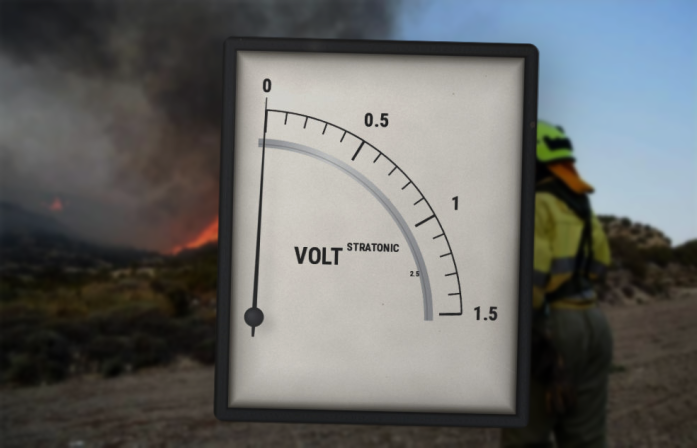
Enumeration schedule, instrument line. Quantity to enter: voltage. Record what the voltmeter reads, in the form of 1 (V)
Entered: 0 (V)
